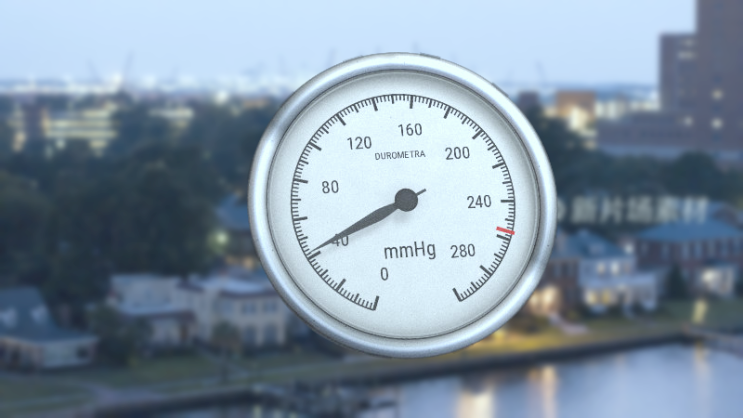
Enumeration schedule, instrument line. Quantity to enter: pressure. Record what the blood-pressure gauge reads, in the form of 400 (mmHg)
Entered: 42 (mmHg)
